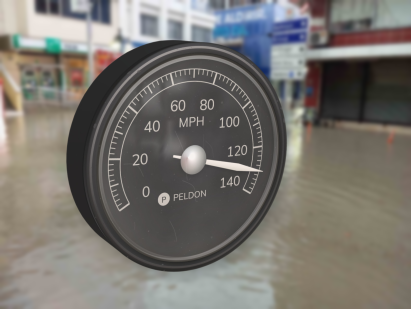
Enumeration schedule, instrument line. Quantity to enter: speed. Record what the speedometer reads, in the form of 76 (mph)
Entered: 130 (mph)
